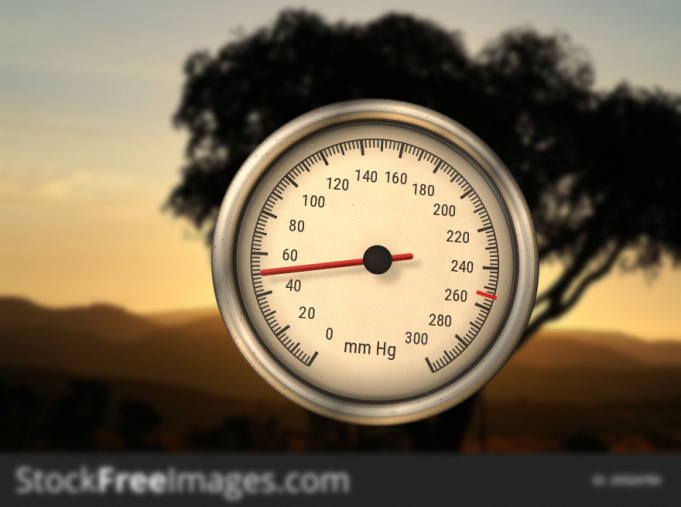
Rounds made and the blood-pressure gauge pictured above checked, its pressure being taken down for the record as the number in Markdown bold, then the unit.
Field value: **50** mmHg
